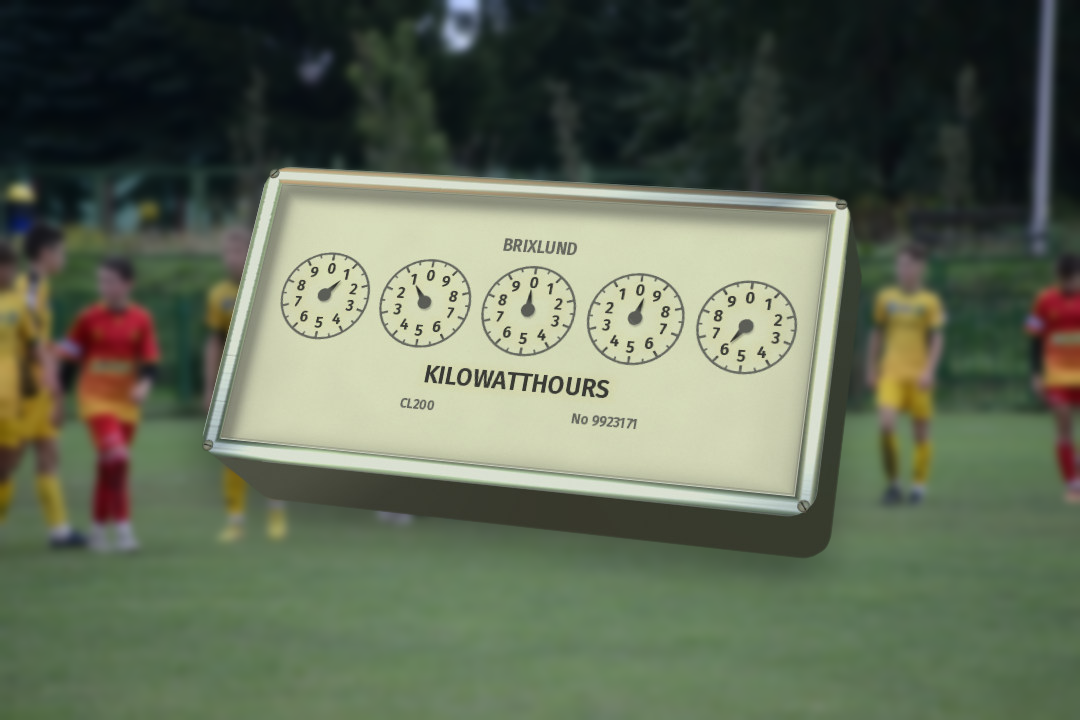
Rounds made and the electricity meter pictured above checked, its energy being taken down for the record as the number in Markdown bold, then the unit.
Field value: **10996** kWh
